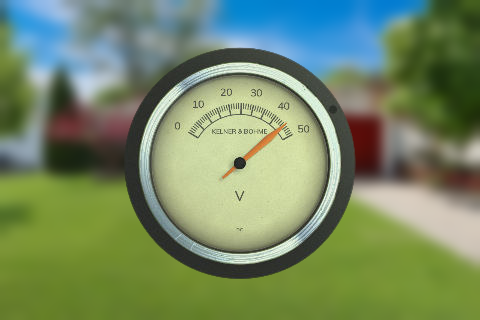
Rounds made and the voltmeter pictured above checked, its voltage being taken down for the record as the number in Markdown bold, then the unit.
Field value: **45** V
